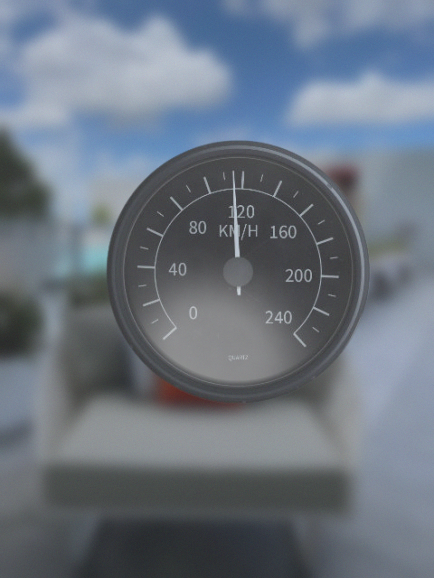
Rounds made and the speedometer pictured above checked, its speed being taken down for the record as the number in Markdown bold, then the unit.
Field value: **115** km/h
